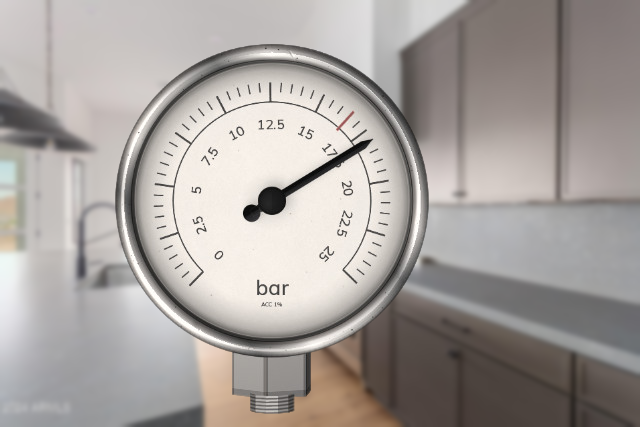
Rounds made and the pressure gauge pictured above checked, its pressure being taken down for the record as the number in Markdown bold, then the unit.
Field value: **18** bar
